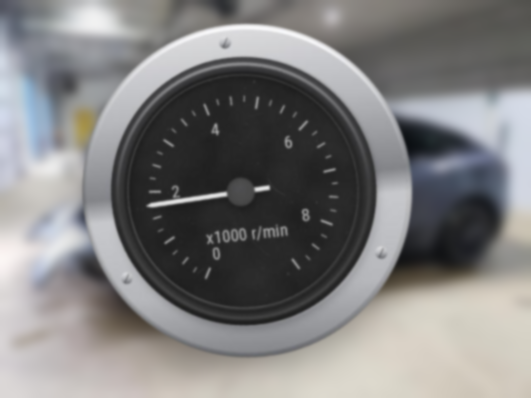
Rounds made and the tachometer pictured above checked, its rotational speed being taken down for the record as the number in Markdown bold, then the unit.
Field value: **1750** rpm
